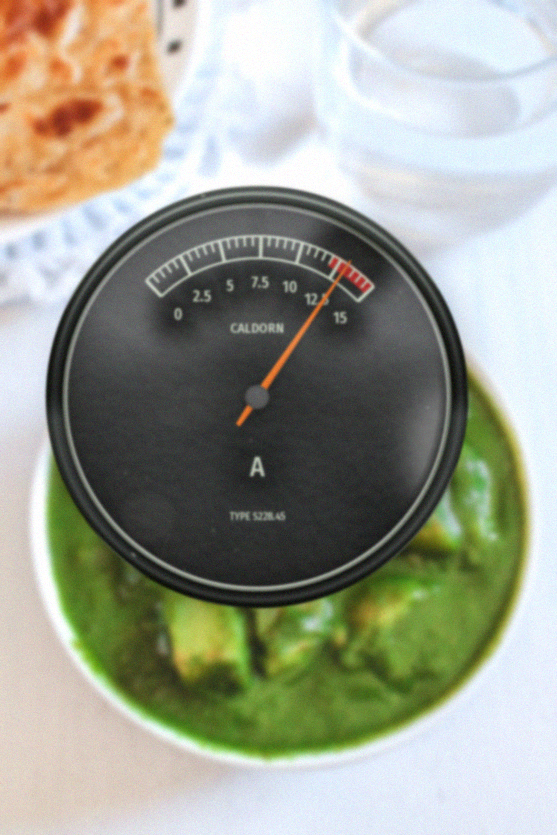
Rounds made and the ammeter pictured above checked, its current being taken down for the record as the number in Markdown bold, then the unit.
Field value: **13** A
